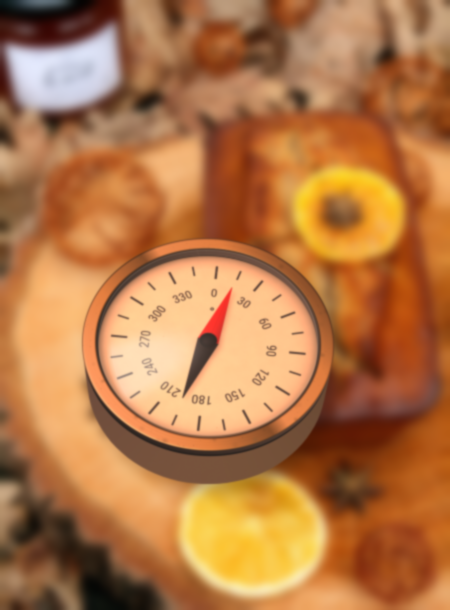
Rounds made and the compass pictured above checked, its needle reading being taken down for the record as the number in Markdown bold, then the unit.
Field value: **15** °
